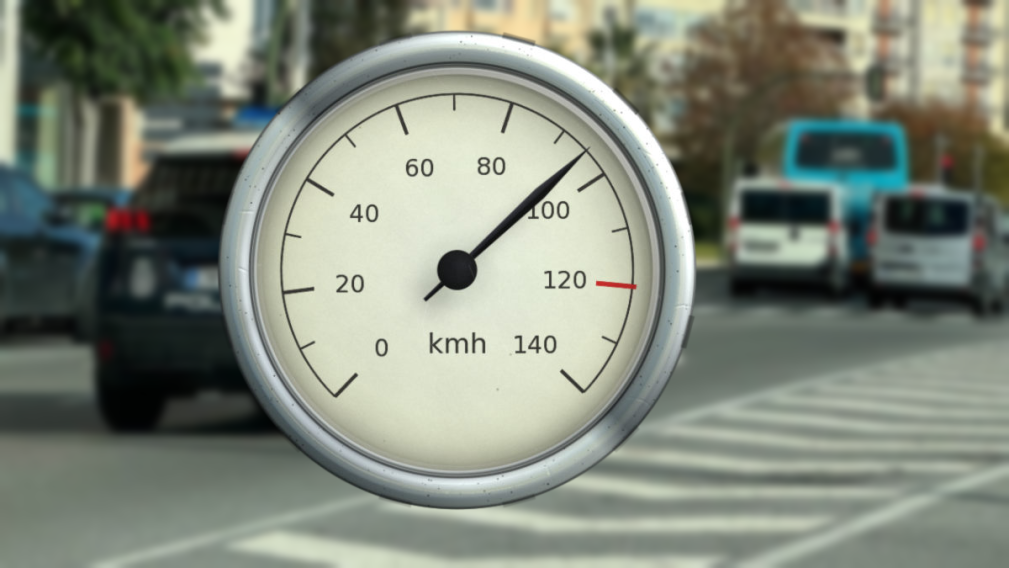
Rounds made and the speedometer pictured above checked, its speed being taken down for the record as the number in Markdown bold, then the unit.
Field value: **95** km/h
